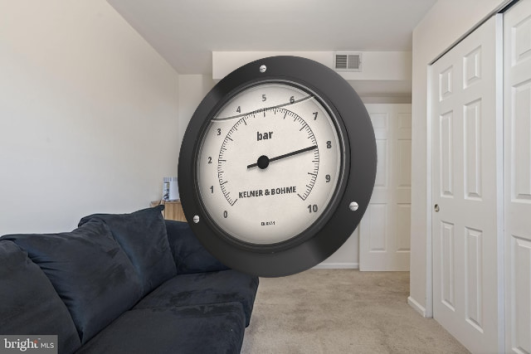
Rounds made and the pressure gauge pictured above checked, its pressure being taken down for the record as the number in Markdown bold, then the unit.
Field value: **8** bar
